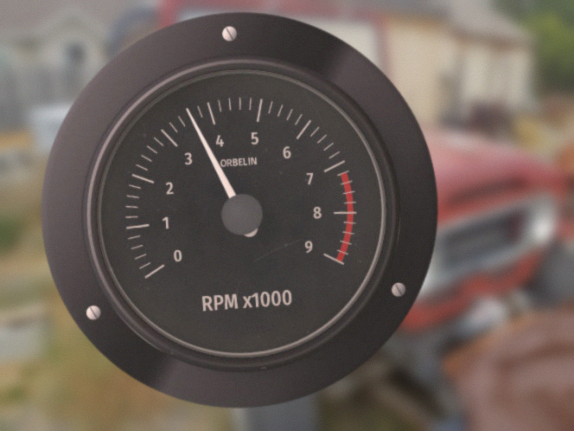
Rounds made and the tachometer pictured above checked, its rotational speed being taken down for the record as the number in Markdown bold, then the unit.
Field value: **3600** rpm
